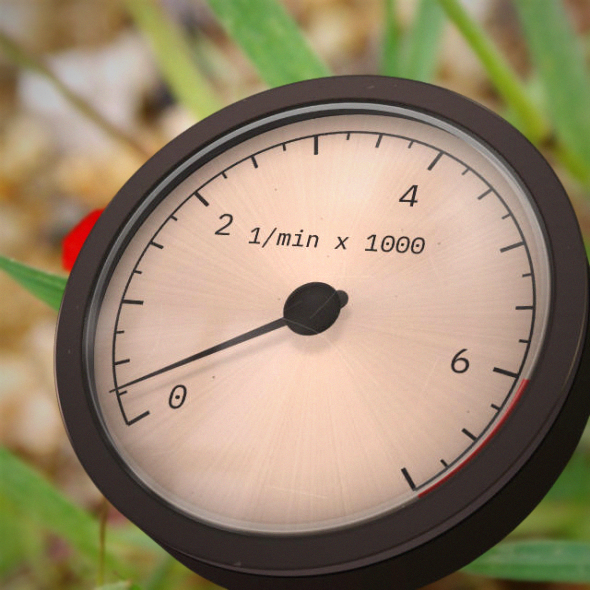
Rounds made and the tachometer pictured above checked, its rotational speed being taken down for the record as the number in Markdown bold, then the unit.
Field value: **250** rpm
